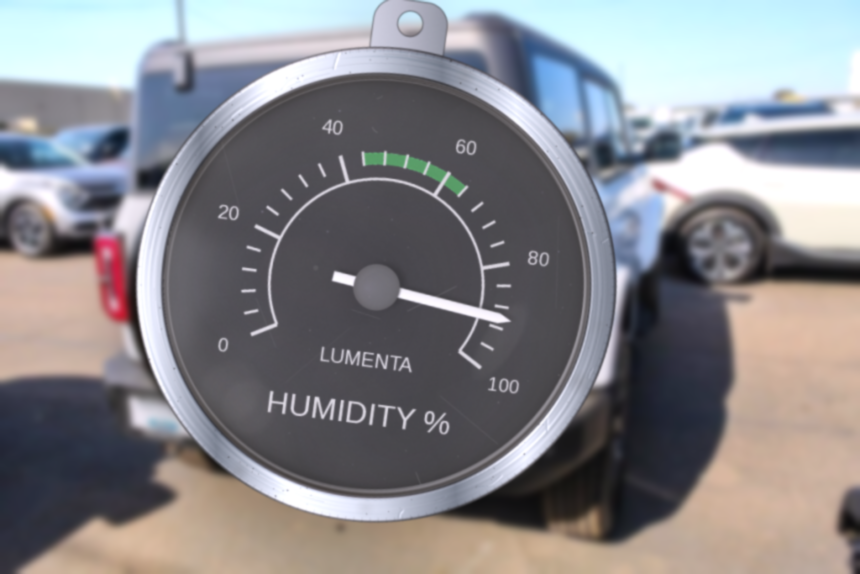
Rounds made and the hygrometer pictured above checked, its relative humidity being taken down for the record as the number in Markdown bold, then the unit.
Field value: **90** %
